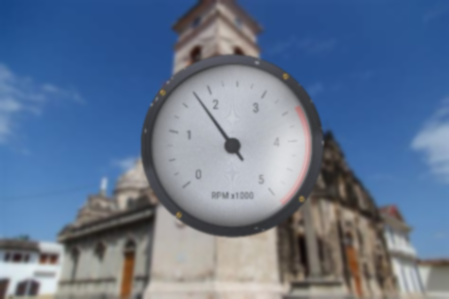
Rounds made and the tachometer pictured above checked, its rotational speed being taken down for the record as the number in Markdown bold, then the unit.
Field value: **1750** rpm
